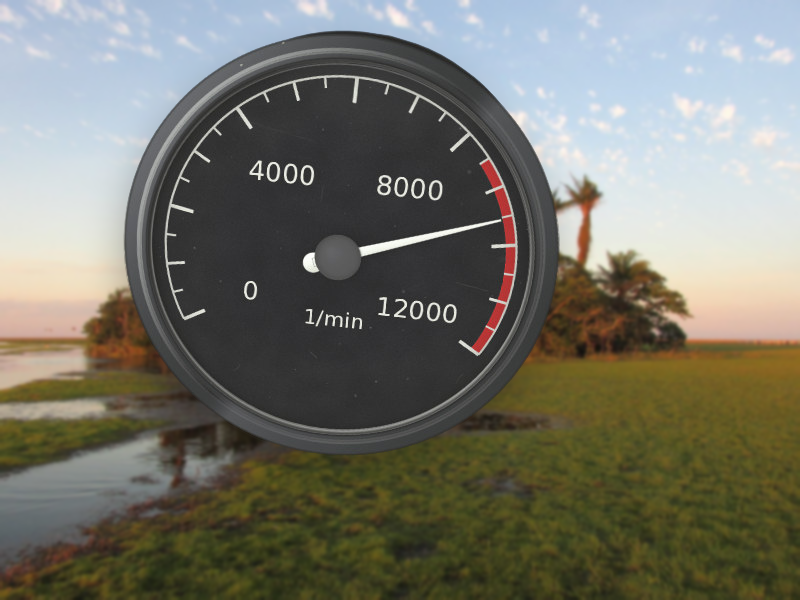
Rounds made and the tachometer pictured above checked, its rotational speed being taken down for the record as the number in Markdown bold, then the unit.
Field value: **9500** rpm
